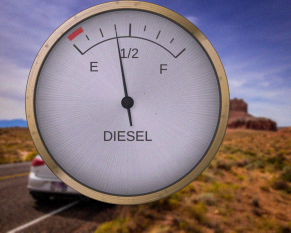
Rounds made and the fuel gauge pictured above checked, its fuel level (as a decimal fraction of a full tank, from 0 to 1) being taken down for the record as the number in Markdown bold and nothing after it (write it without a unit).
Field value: **0.375**
